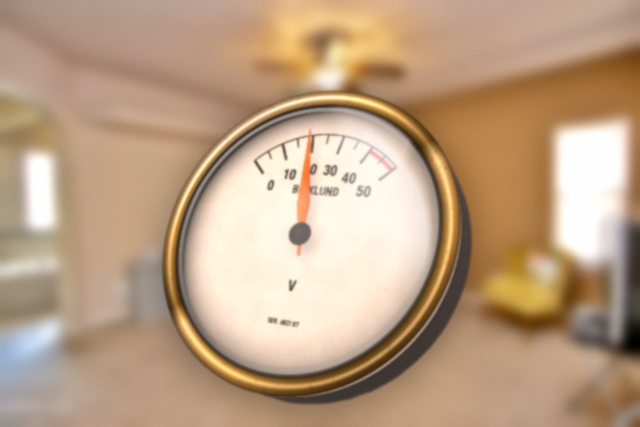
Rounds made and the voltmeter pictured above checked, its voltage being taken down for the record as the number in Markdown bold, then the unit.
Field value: **20** V
